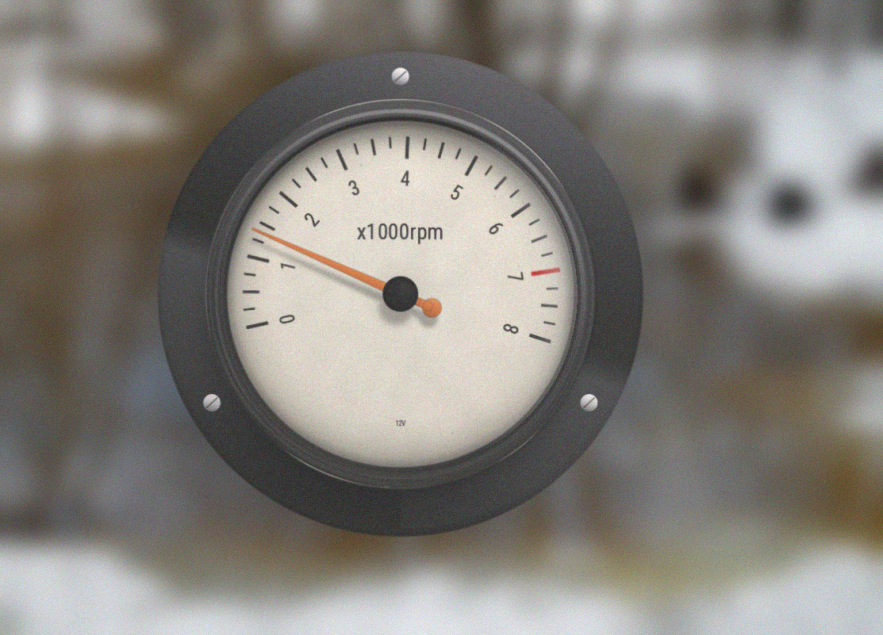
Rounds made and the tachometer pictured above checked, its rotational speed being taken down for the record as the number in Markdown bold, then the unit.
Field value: **1375** rpm
